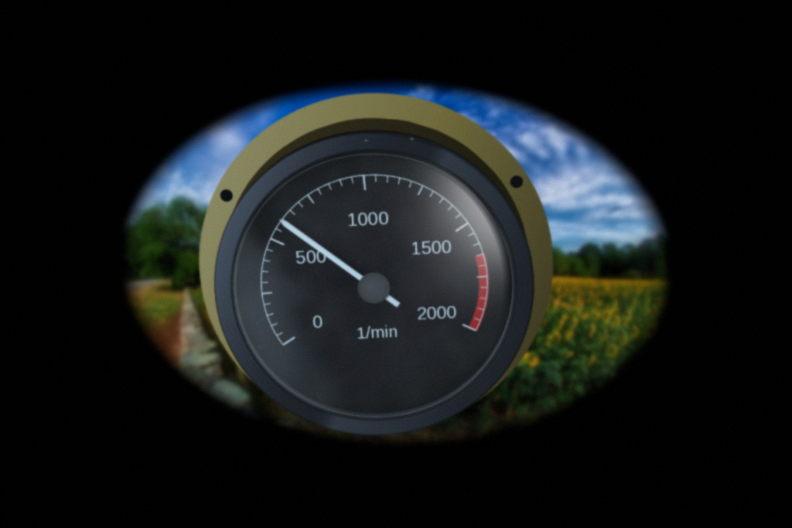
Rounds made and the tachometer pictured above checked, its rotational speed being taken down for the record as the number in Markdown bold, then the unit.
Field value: **600** rpm
